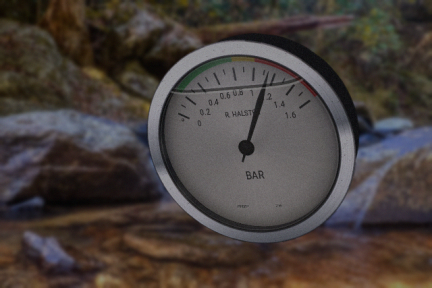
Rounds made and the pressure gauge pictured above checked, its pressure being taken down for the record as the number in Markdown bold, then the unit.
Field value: **1.15** bar
